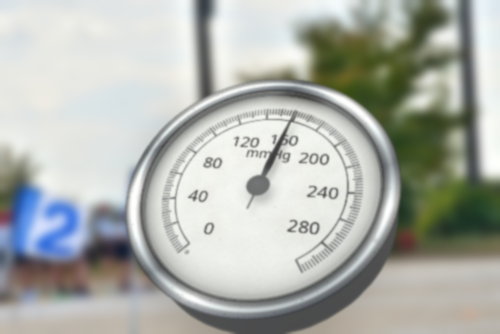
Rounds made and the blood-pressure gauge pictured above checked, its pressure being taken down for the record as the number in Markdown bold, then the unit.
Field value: **160** mmHg
